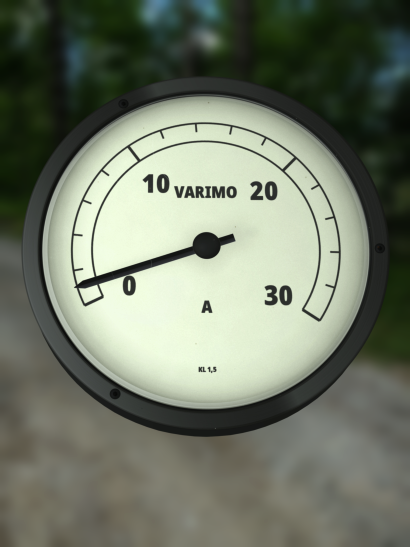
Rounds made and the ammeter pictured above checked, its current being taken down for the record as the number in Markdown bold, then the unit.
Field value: **1** A
